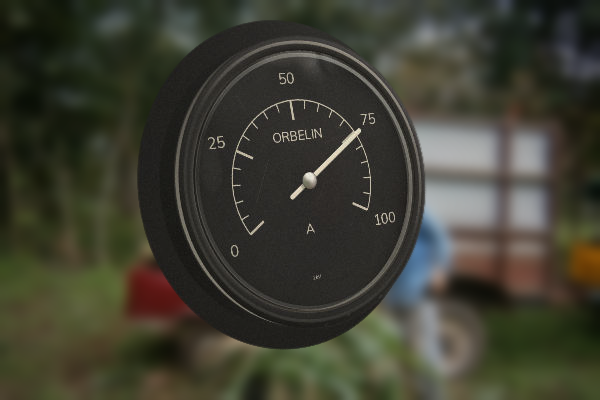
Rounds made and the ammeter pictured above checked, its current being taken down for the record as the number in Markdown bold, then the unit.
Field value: **75** A
